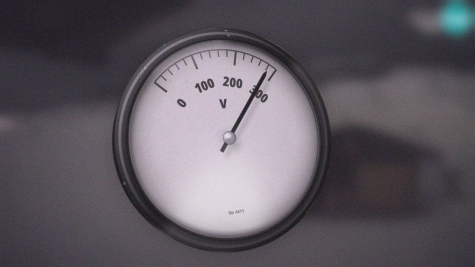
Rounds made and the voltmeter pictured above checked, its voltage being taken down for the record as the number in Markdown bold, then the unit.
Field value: **280** V
